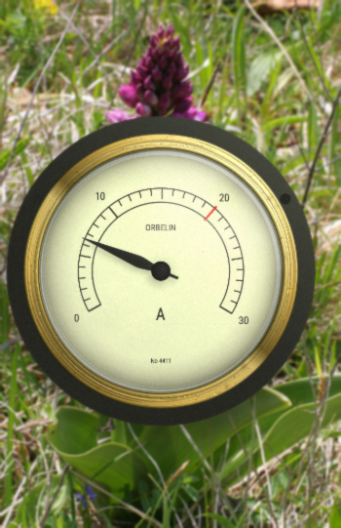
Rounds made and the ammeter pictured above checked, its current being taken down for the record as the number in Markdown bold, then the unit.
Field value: **6.5** A
